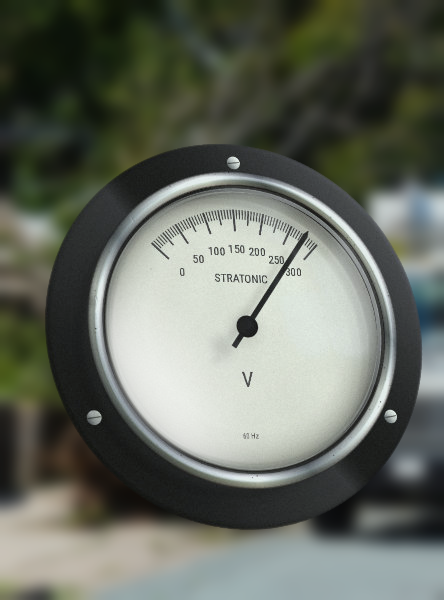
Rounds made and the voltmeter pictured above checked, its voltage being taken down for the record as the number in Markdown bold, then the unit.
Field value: **275** V
